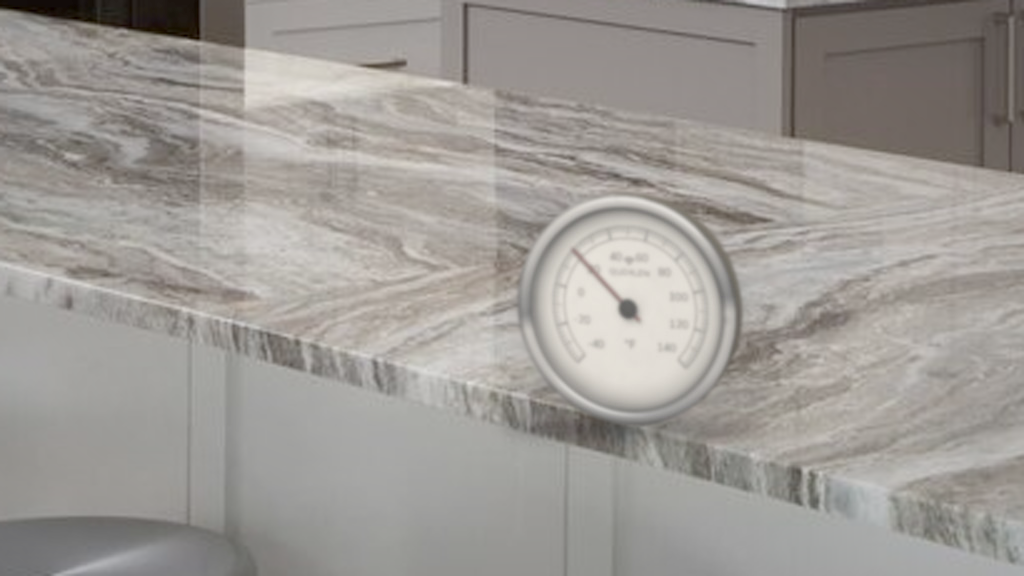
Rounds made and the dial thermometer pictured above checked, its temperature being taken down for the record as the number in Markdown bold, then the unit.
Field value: **20** °F
